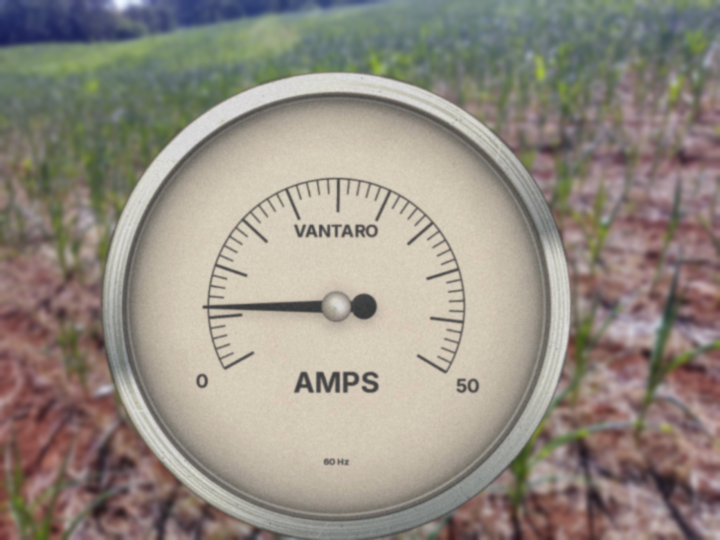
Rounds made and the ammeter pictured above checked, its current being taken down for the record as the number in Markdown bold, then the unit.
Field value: **6** A
